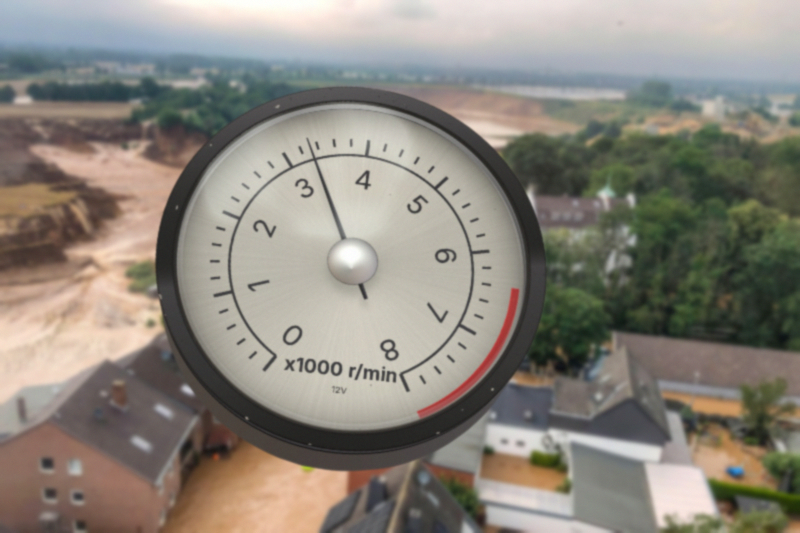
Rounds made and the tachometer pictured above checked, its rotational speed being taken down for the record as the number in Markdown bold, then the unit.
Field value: **3300** rpm
